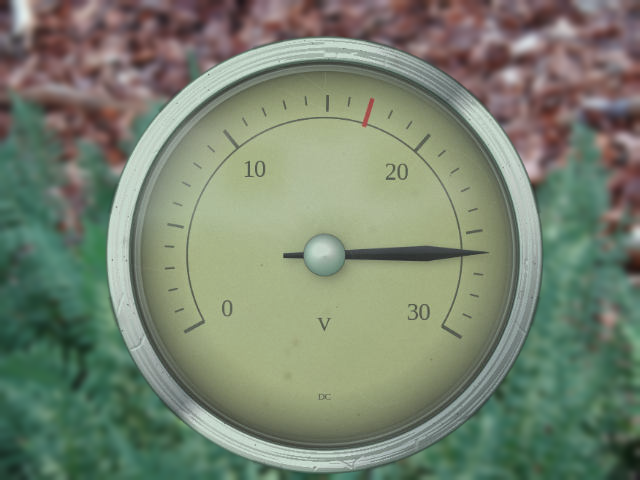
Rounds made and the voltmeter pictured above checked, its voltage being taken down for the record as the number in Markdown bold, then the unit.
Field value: **26** V
